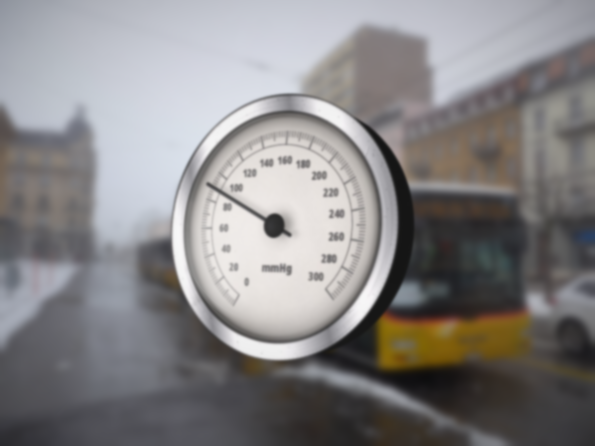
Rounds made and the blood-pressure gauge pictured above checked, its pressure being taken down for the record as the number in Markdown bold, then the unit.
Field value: **90** mmHg
